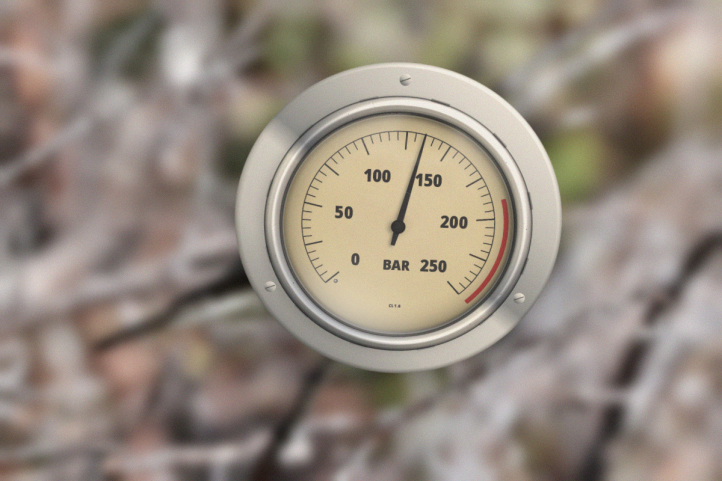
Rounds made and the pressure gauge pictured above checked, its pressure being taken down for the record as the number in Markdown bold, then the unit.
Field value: **135** bar
